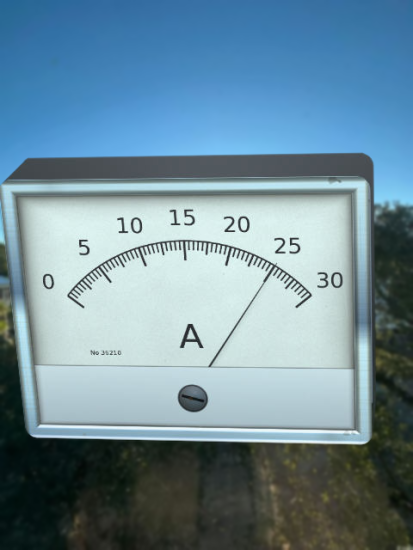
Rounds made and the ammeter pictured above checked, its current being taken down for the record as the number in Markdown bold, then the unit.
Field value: **25** A
